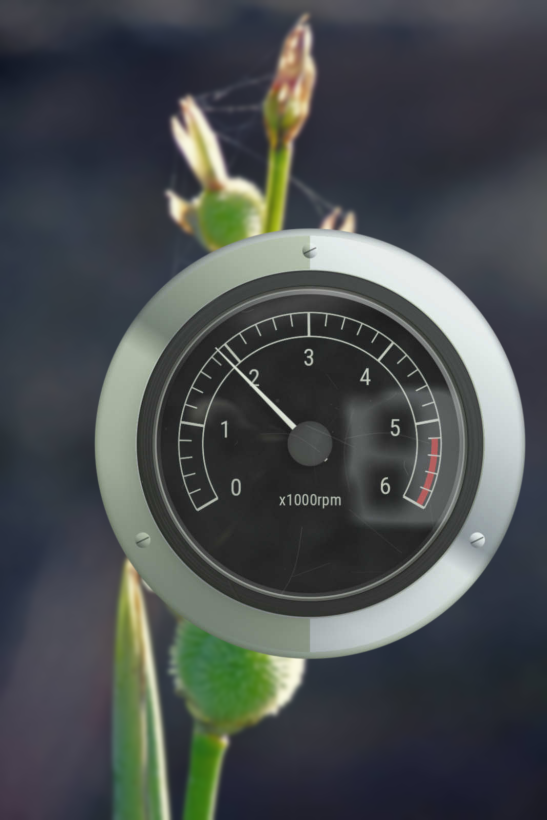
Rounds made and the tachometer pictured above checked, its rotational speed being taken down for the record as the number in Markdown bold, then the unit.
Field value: **1900** rpm
